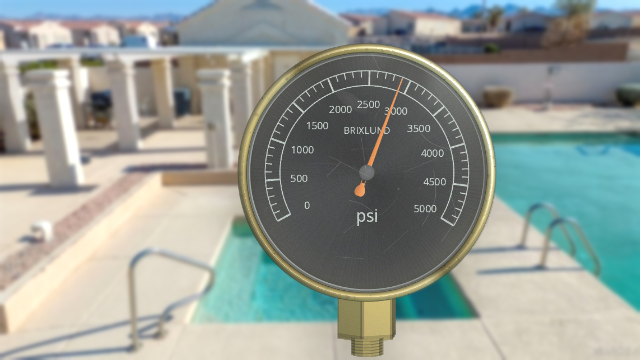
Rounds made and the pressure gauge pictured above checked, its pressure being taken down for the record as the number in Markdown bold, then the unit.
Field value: **2900** psi
